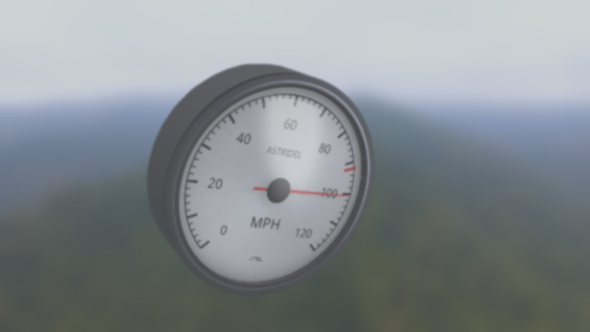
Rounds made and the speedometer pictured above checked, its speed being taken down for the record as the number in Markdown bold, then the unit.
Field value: **100** mph
